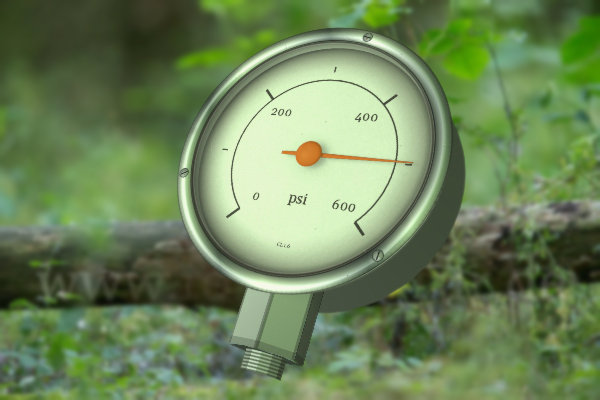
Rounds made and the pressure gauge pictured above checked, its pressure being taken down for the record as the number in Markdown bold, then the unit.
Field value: **500** psi
